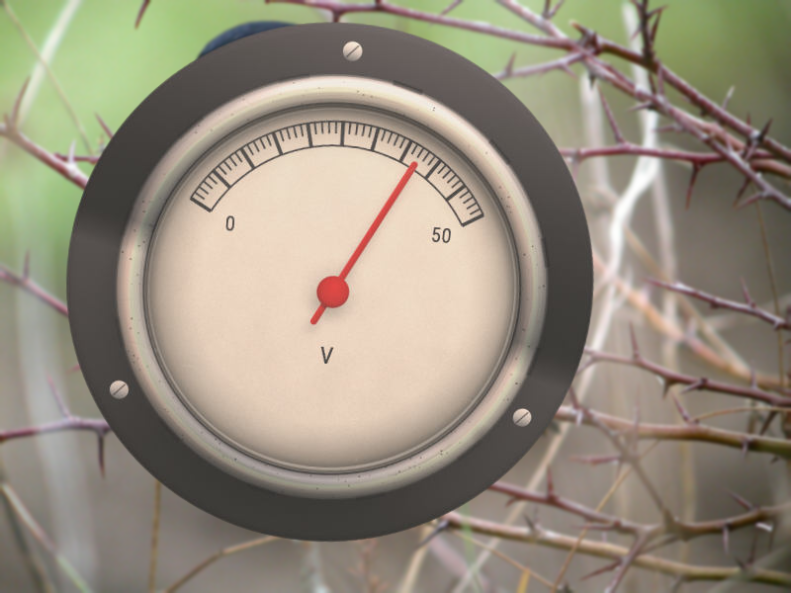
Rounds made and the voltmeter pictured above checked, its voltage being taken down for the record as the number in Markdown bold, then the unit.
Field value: **37** V
